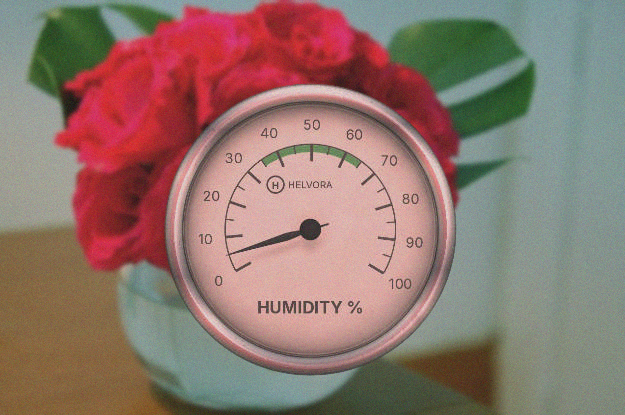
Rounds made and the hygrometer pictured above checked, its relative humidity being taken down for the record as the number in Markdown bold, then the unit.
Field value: **5** %
